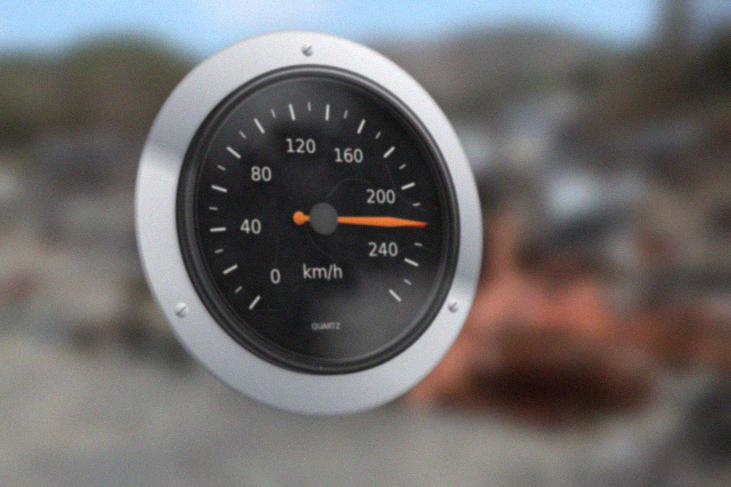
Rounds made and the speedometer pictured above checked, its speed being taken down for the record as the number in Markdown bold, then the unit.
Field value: **220** km/h
